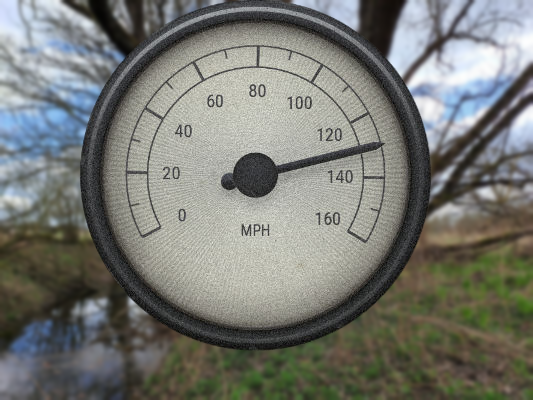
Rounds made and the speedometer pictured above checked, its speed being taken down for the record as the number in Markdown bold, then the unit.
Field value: **130** mph
